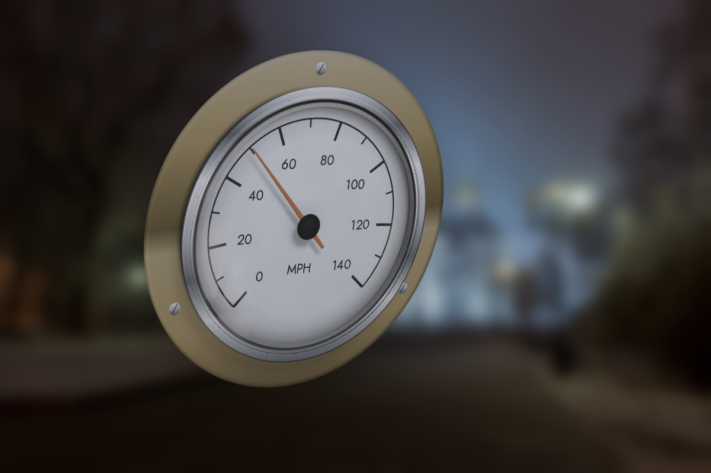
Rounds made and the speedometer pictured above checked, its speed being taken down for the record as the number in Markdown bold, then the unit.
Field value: **50** mph
